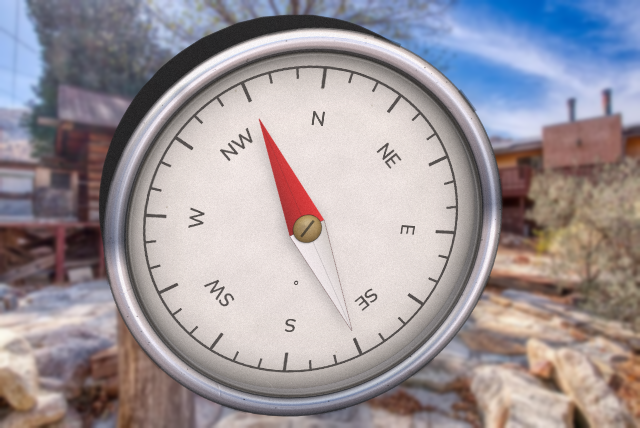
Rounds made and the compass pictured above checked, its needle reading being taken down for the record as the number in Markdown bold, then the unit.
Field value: **330** °
